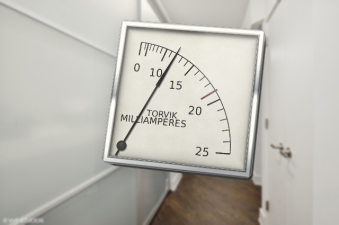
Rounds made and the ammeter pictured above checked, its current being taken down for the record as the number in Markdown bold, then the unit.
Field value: **12** mA
